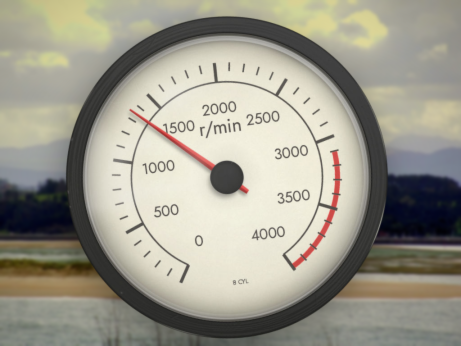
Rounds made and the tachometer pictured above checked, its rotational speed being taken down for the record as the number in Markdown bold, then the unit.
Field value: **1350** rpm
